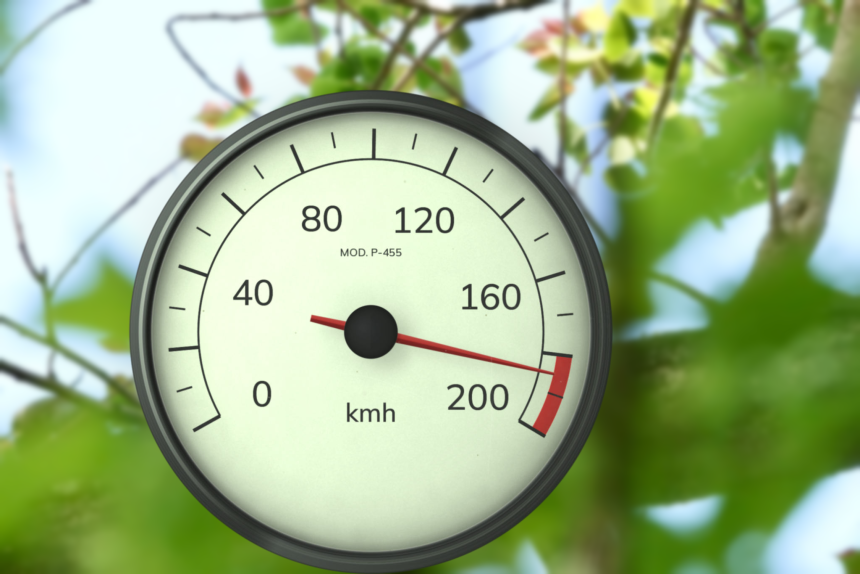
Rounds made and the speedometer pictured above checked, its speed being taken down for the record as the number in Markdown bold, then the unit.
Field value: **185** km/h
